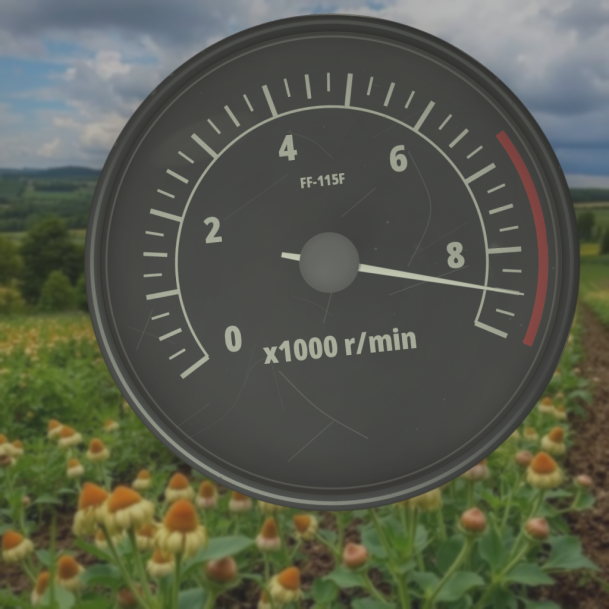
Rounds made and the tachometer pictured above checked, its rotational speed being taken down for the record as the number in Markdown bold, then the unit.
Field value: **8500** rpm
